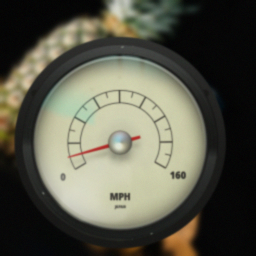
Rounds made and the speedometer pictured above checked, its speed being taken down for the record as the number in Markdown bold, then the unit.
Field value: **10** mph
